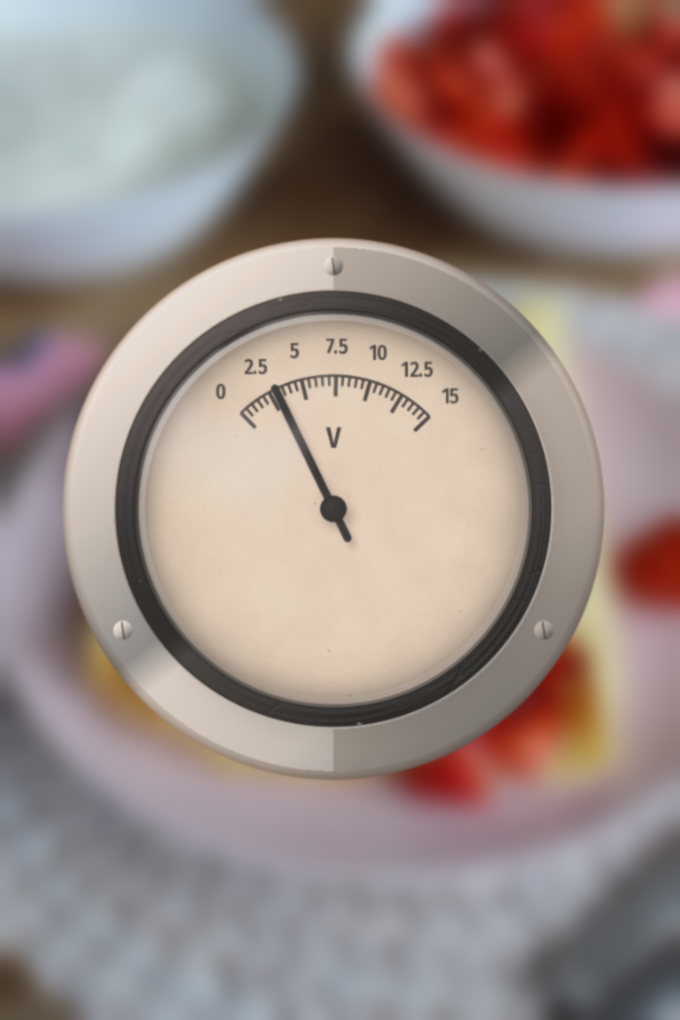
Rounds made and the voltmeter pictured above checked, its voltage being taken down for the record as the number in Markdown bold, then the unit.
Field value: **3** V
